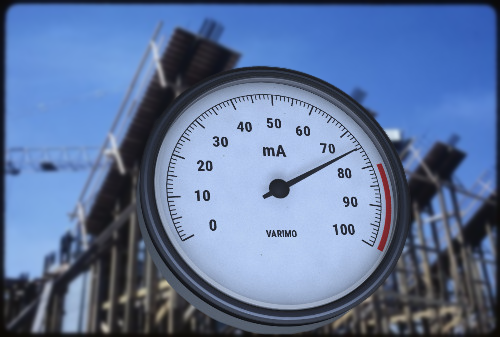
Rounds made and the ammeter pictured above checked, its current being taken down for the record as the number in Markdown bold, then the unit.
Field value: **75** mA
